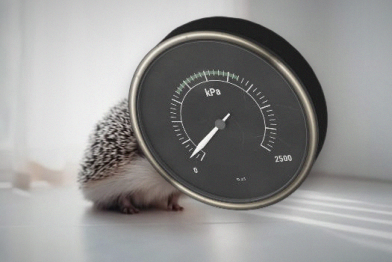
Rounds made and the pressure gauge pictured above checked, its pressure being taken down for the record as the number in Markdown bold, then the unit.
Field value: **100** kPa
